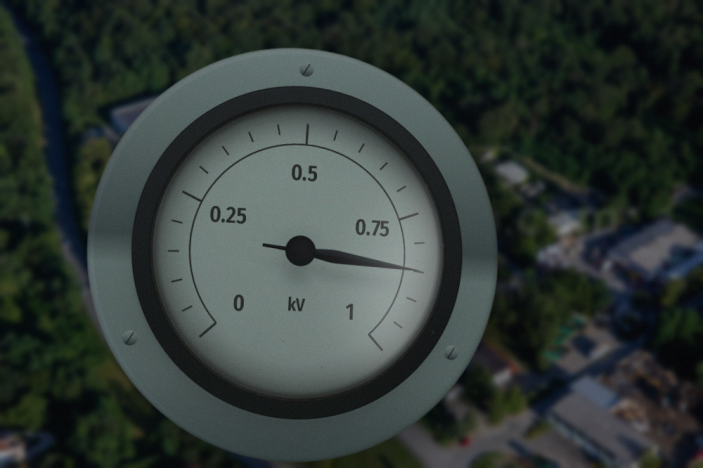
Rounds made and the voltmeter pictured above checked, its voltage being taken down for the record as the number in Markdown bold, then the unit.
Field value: **0.85** kV
